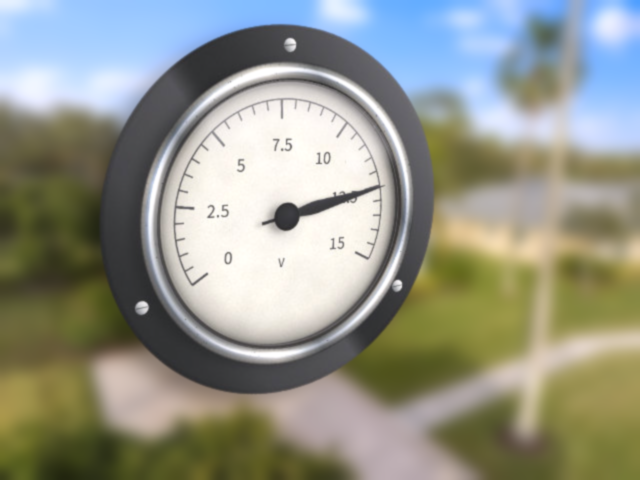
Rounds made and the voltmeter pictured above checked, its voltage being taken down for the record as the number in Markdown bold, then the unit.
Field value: **12.5** V
